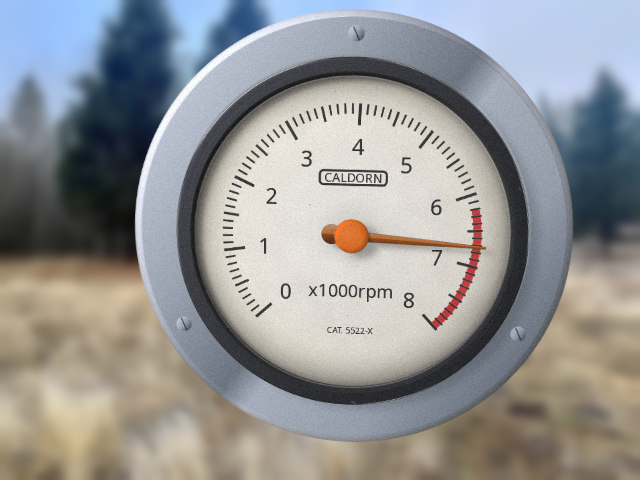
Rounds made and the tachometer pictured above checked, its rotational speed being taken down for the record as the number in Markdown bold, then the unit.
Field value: **6700** rpm
